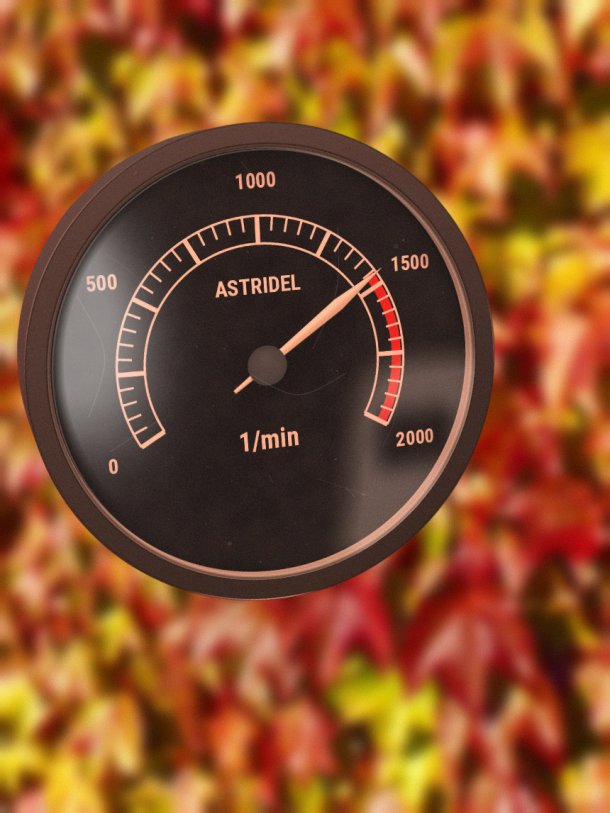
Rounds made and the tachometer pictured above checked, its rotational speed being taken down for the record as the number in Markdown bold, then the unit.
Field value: **1450** rpm
